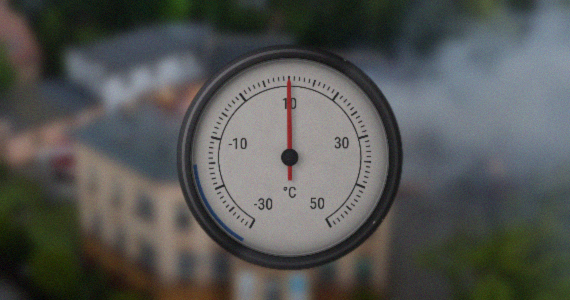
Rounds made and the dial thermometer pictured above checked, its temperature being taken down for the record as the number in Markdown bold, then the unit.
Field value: **10** °C
